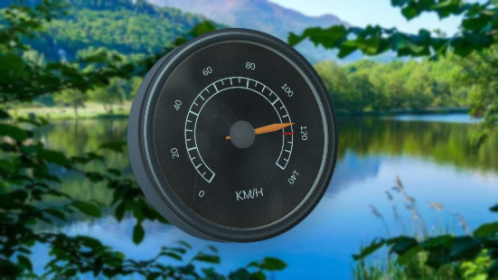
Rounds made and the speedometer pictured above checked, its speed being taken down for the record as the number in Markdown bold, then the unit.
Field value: **115** km/h
